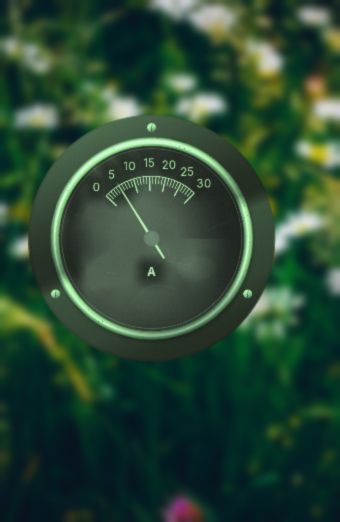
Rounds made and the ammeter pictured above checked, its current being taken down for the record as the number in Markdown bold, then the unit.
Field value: **5** A
